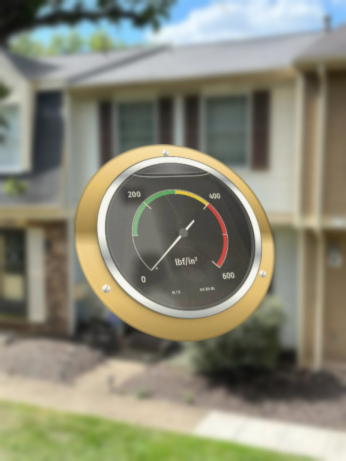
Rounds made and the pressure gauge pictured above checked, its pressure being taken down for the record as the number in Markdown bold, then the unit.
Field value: **0** psi
